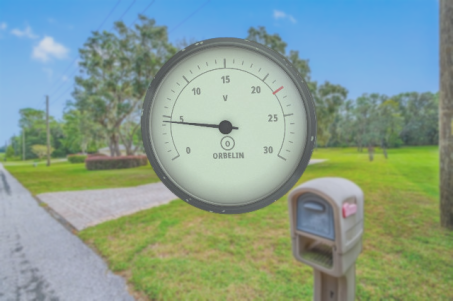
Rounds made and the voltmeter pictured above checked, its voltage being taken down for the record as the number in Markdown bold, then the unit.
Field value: **4.5** V
